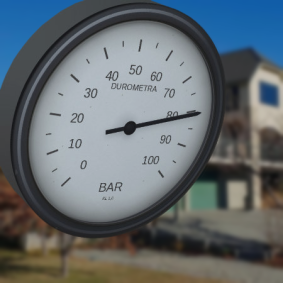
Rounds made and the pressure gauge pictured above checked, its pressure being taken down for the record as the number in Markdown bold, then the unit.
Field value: **80** bar
